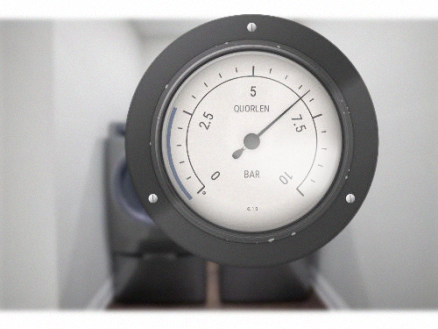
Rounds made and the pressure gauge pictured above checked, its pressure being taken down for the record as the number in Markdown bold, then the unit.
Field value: **6.75** bar
